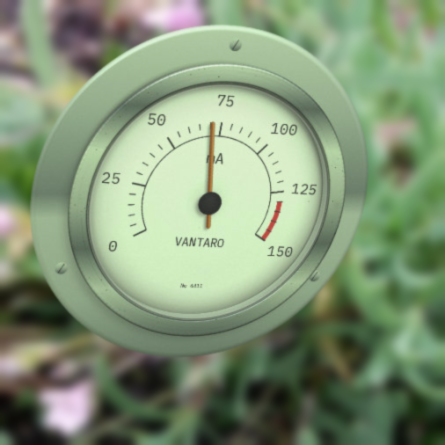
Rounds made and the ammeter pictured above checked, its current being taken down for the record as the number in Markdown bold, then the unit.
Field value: **70** mA
